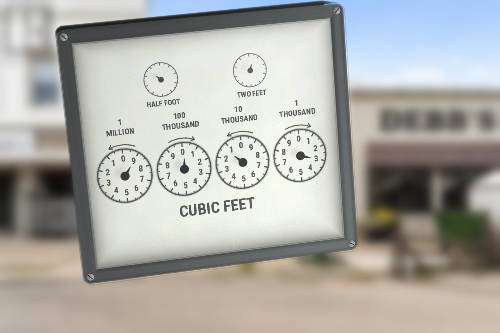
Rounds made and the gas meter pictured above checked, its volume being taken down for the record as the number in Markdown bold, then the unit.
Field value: **901300** ft³
